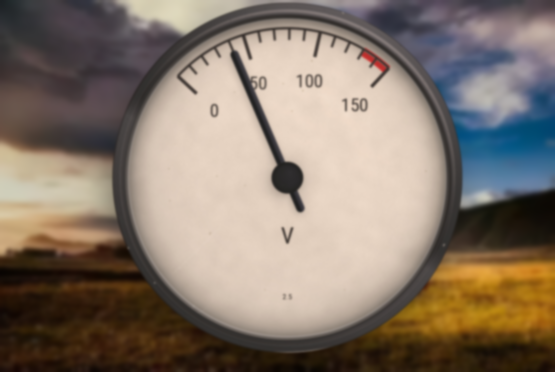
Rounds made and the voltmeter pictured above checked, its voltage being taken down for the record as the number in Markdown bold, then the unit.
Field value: **40** V
